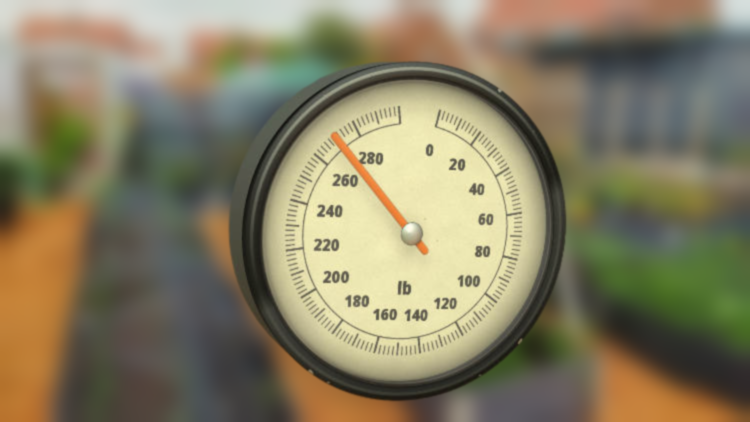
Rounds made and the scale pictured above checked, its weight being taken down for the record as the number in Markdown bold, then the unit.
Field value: **270** lb
